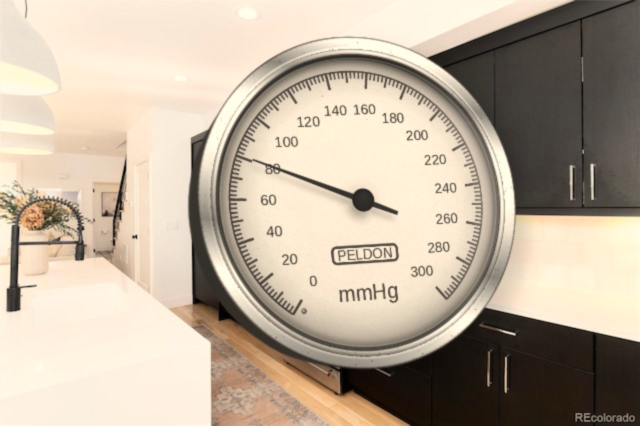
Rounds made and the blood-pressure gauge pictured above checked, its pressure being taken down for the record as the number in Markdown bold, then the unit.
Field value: **80** mmHg
